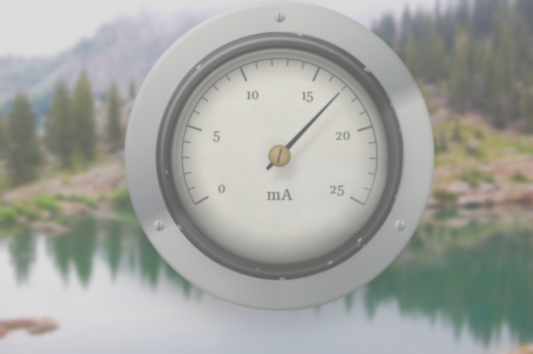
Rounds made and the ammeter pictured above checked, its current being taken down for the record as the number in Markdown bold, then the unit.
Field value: **17** mA
